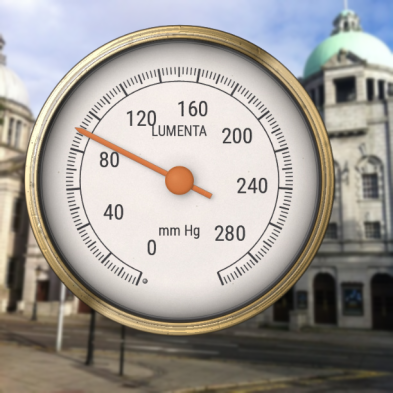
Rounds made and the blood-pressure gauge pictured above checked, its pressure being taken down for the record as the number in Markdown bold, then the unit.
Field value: **90** mmHg
